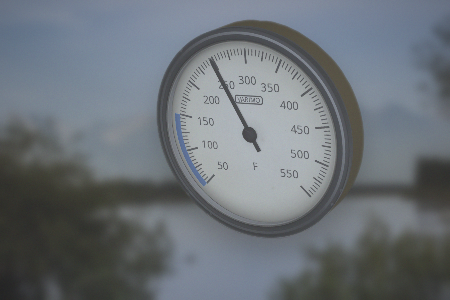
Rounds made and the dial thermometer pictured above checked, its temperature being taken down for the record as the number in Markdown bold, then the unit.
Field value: **250** °F
